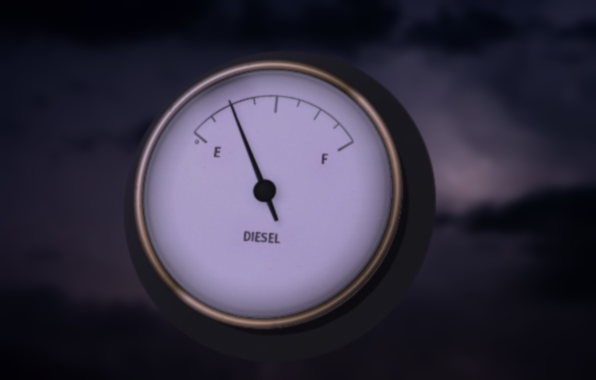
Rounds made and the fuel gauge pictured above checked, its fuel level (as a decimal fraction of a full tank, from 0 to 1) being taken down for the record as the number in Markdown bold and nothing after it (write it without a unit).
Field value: **0.25**
